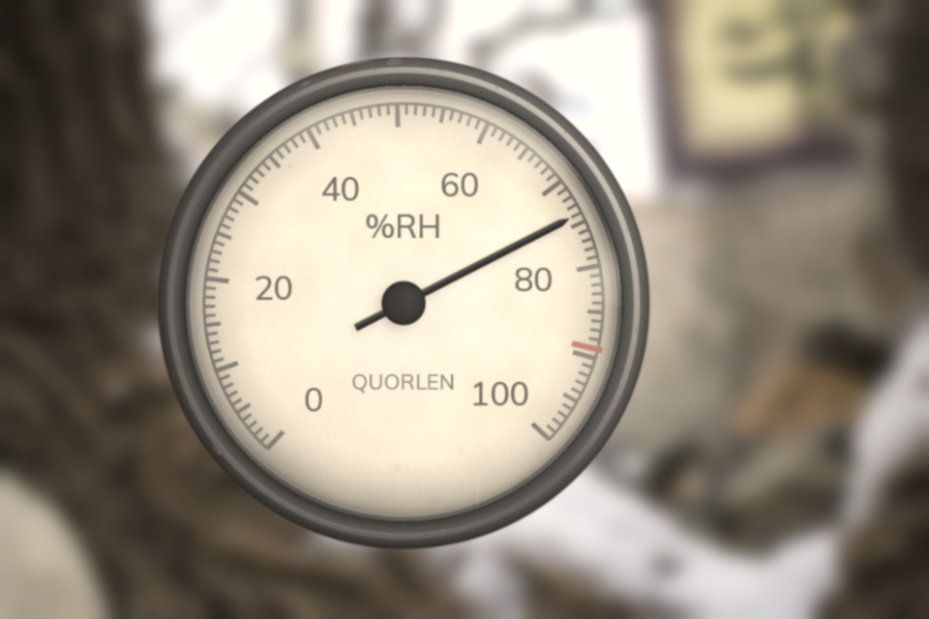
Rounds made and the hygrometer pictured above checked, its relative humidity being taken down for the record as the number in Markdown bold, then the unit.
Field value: **74** %
